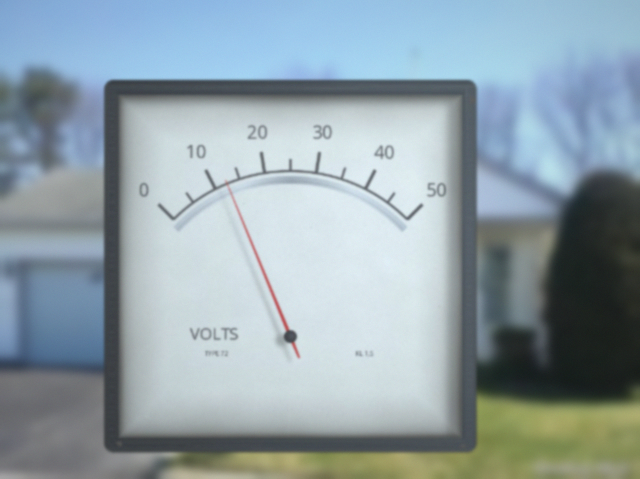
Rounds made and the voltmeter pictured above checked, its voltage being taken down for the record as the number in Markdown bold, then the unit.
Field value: **12.5** V
